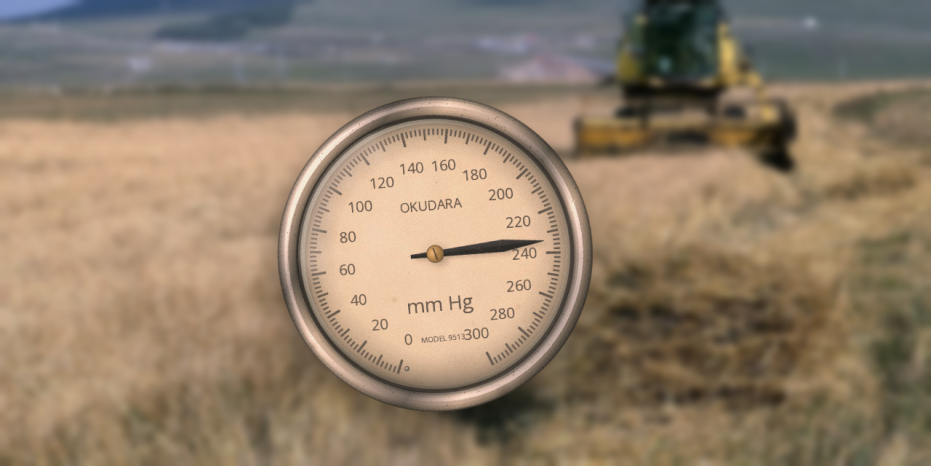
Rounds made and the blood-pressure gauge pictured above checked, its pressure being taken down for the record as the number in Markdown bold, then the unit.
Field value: **234** mmHg
